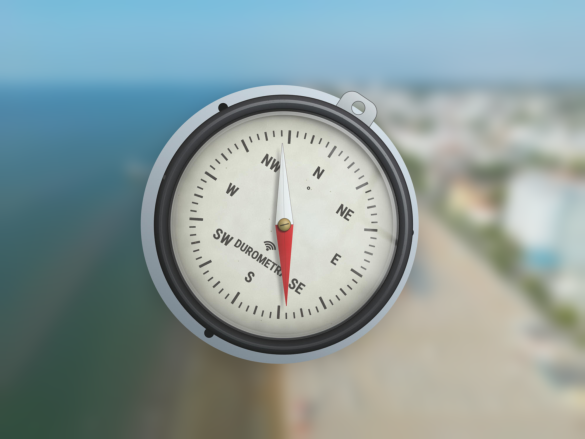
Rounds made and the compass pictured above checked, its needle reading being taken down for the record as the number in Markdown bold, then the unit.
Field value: **145** °
